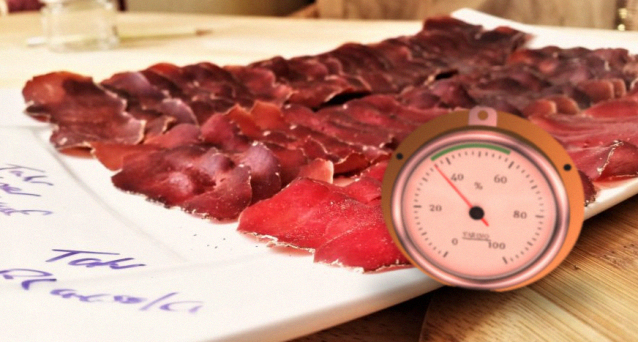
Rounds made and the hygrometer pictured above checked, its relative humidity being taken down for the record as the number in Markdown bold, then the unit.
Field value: **36** %
